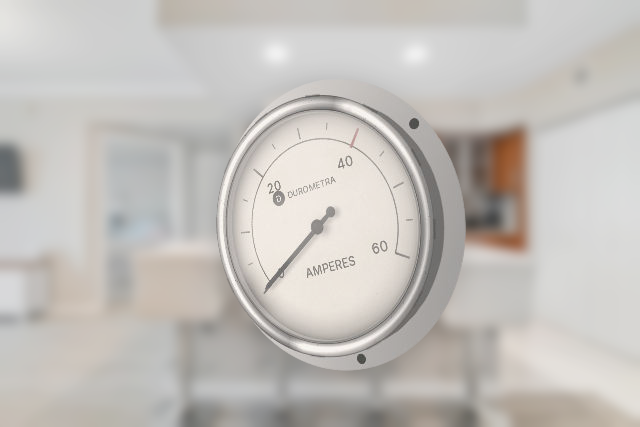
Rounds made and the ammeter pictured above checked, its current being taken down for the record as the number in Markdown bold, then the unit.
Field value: **0** A
